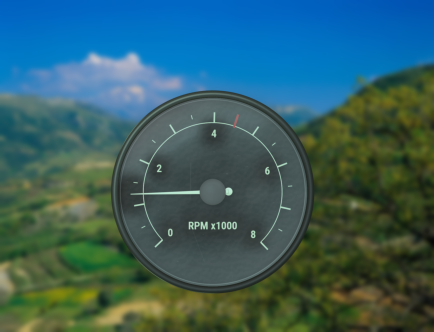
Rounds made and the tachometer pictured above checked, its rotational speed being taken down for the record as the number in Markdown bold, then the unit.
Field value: **1250** rpm
